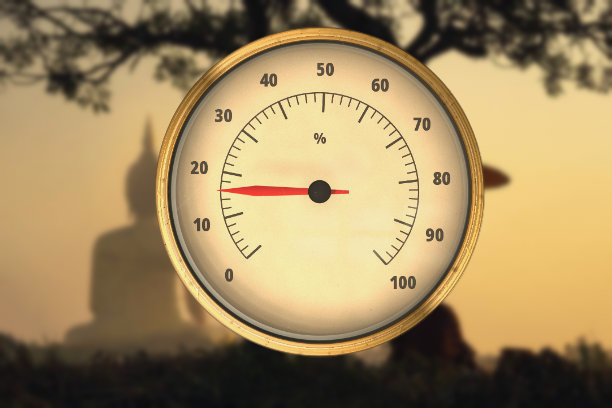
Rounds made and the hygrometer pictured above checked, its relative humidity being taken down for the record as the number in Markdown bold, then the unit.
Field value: **16** %
